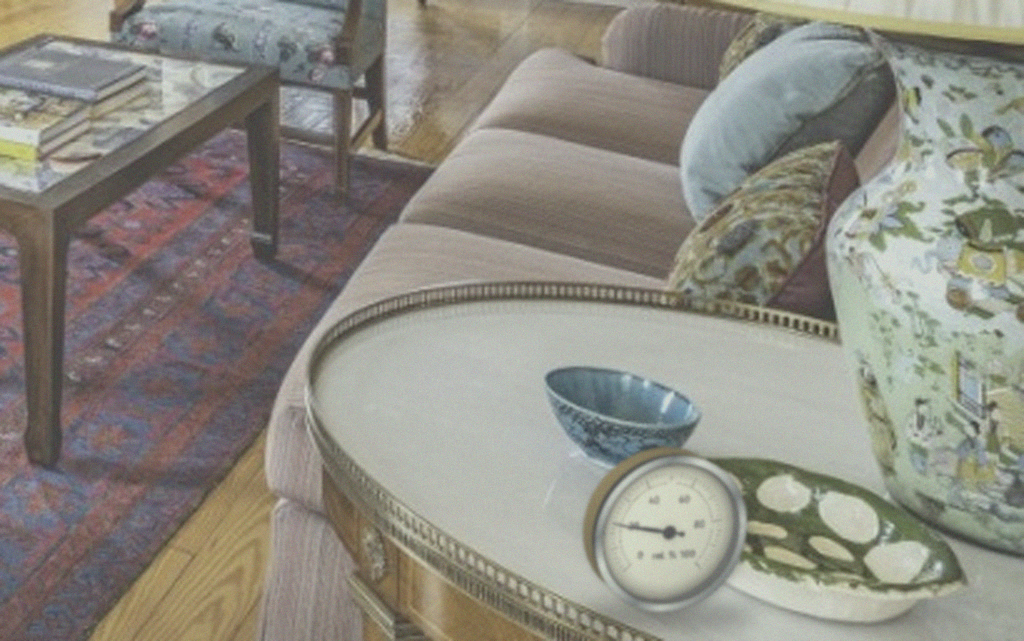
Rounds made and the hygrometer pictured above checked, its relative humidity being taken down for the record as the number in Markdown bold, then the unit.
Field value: **20** %
